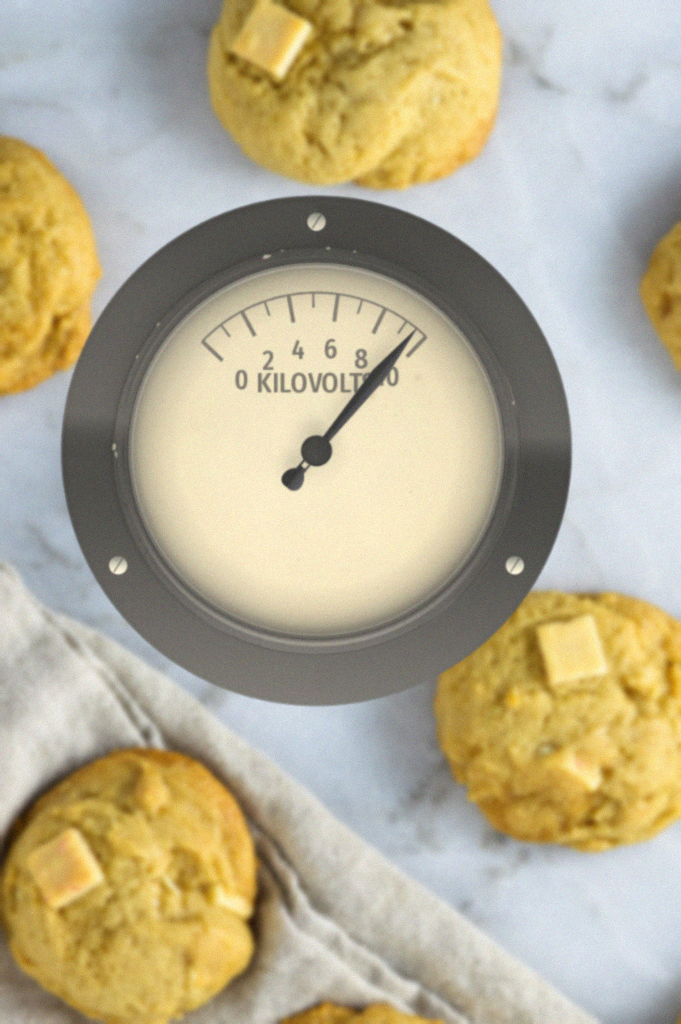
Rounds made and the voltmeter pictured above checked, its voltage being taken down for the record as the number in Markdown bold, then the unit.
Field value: **9.5** kV
